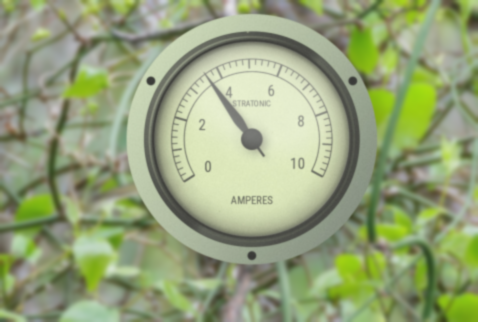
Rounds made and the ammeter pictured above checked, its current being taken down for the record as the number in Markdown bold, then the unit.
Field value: **3.6** A
